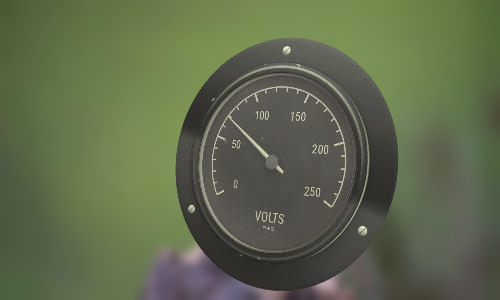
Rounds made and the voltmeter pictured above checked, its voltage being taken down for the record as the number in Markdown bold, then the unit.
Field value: **70** V
